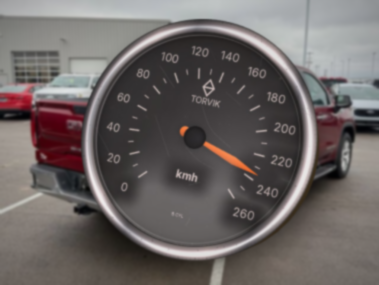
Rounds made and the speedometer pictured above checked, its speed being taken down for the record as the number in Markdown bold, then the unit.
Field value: **235** km/h
